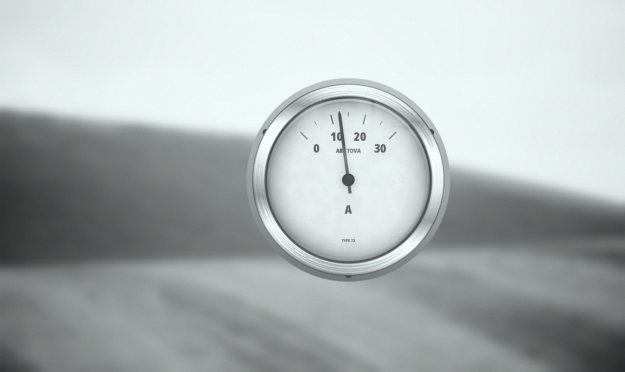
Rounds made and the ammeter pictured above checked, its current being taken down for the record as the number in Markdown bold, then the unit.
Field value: **12.5** A
